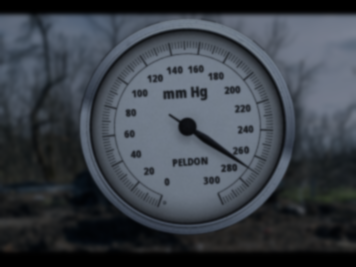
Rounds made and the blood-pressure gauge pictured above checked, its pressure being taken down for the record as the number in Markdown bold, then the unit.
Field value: **270** mmHg
